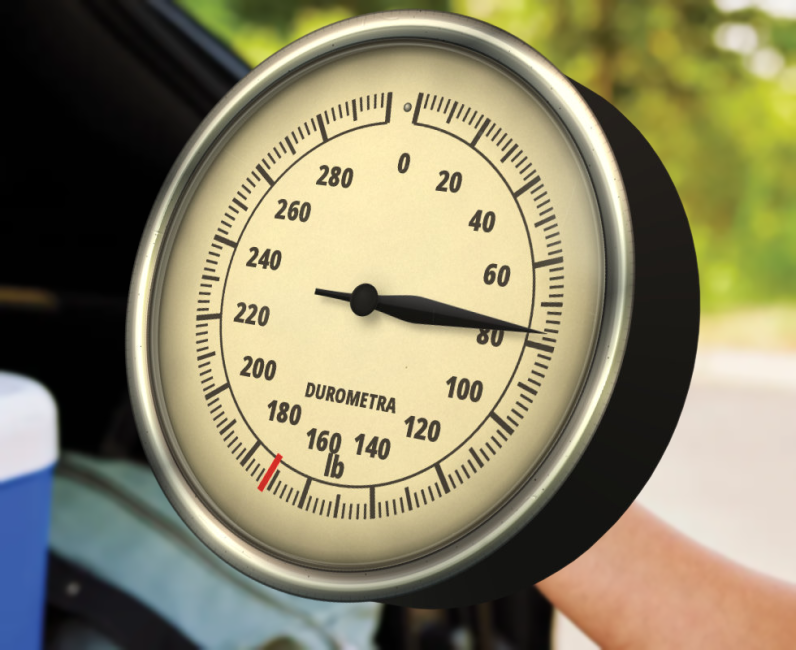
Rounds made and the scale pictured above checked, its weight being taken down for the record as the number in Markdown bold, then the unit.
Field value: **77** lb
